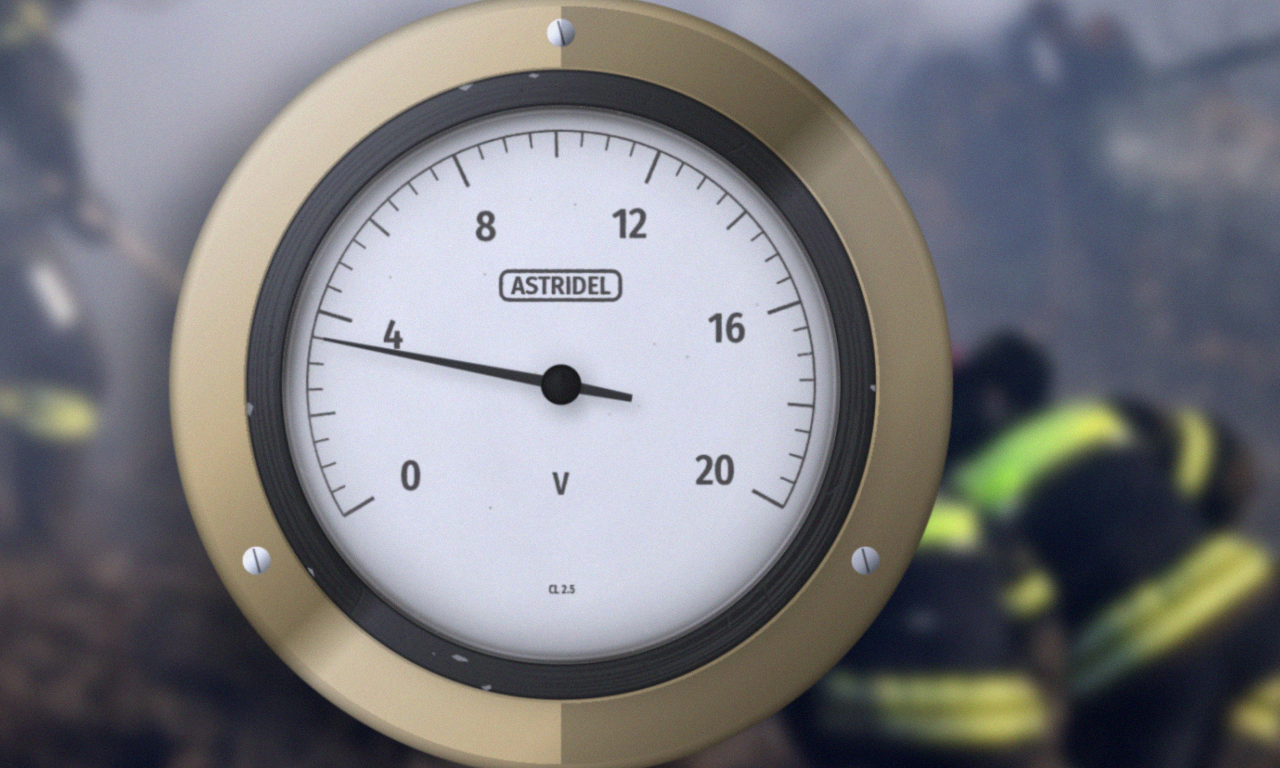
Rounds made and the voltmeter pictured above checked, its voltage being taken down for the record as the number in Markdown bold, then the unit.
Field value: **3.5** V
